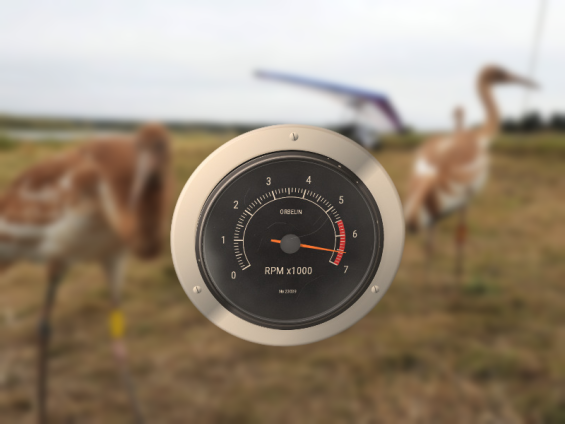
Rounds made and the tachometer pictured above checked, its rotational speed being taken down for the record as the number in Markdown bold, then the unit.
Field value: **6500** rpm
